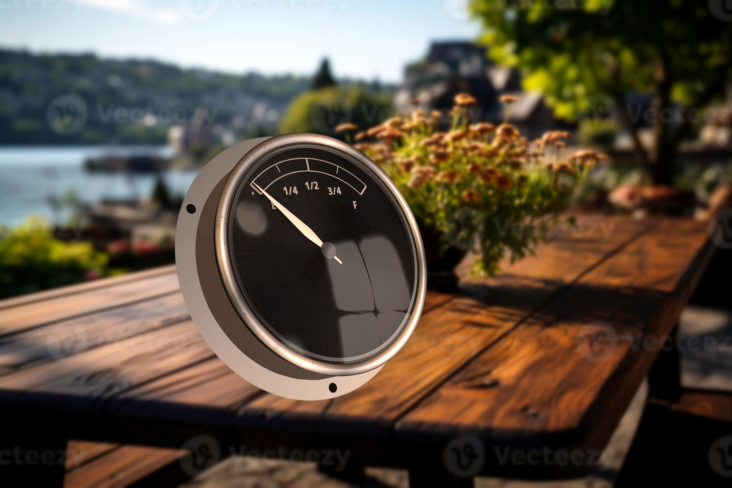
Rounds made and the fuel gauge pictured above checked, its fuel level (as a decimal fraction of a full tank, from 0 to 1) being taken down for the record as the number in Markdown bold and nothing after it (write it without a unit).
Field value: **0**
